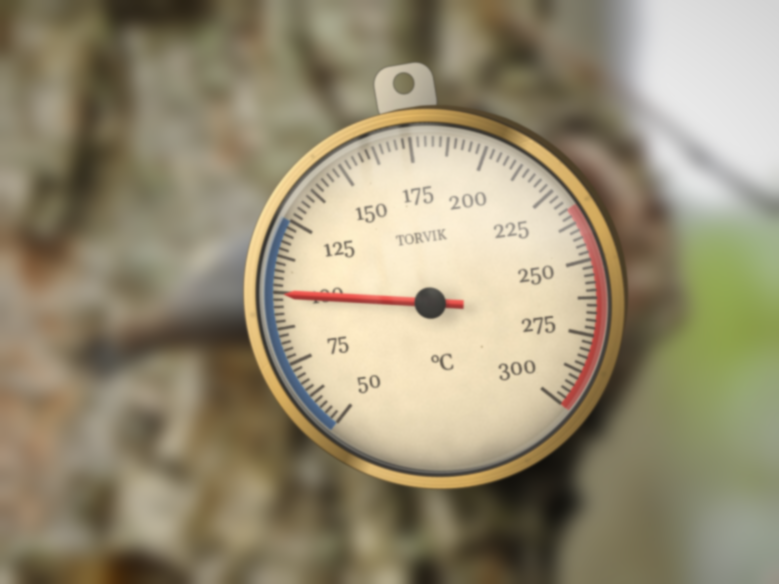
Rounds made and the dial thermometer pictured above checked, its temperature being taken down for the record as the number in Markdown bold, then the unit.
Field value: **100** °C
